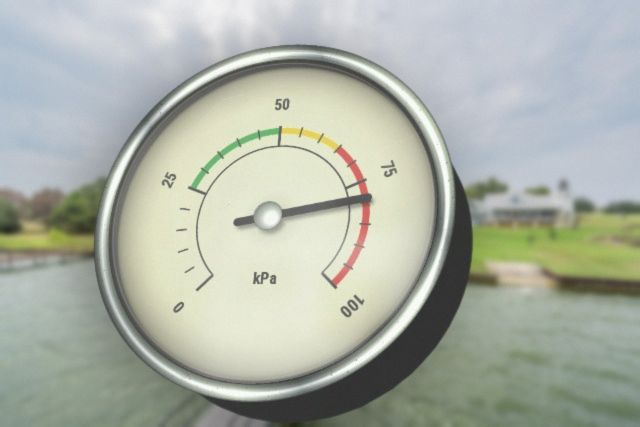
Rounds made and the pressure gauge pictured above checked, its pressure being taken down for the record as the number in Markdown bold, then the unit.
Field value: **80** kPa
